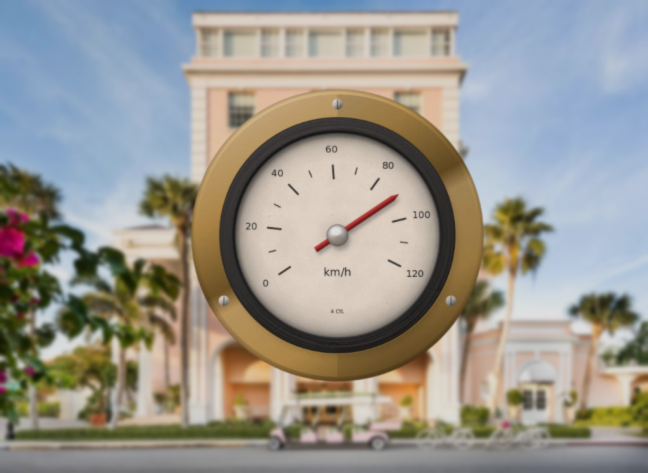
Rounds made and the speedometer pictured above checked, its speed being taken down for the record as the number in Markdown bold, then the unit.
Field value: **90** km/h
